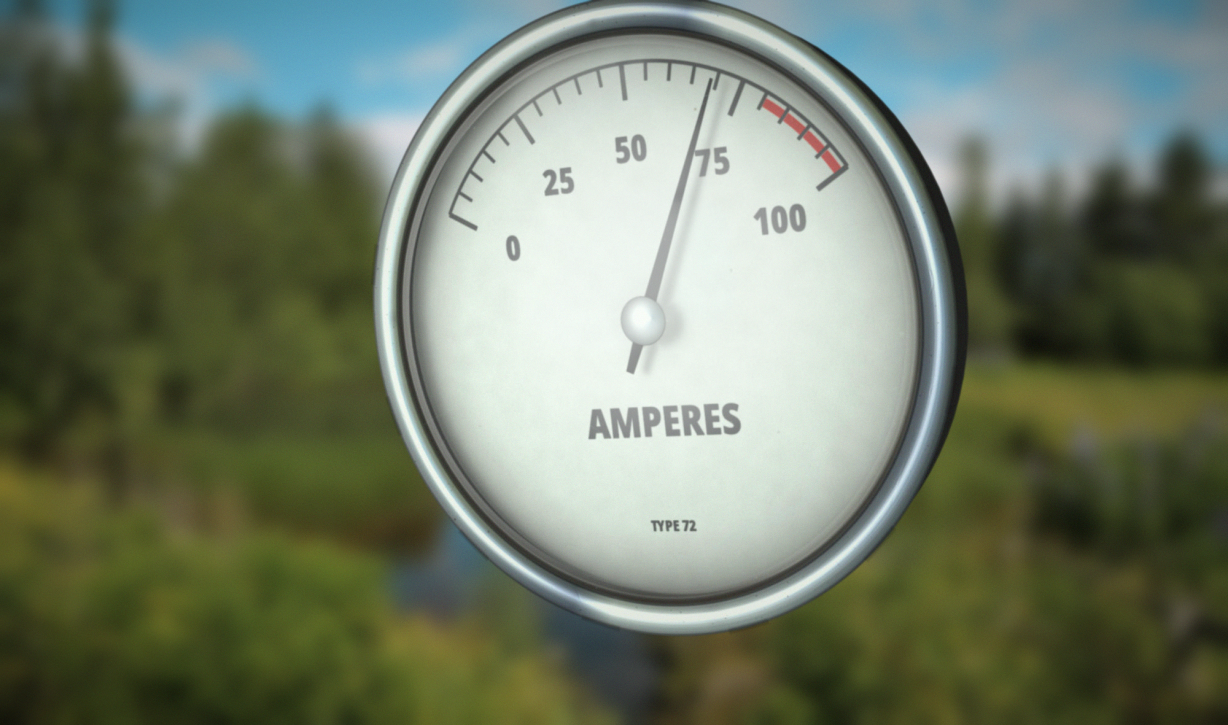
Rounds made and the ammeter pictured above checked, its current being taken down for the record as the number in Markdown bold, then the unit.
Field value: **70** A
